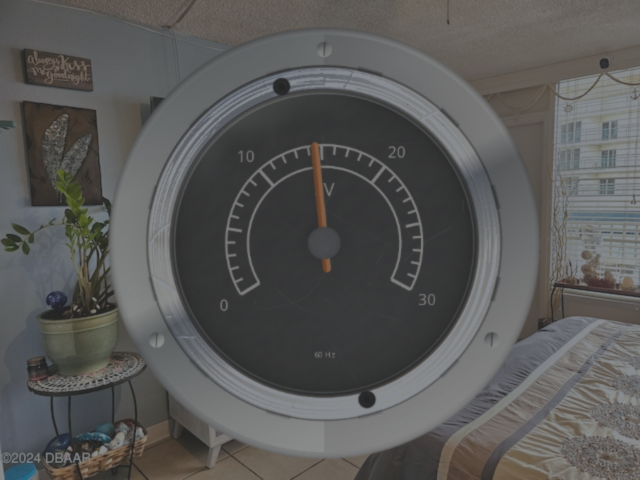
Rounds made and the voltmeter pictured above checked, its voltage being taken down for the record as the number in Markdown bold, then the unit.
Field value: **14.5** kV
